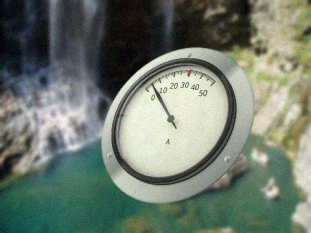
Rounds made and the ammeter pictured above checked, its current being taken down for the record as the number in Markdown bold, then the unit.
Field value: **5** A
